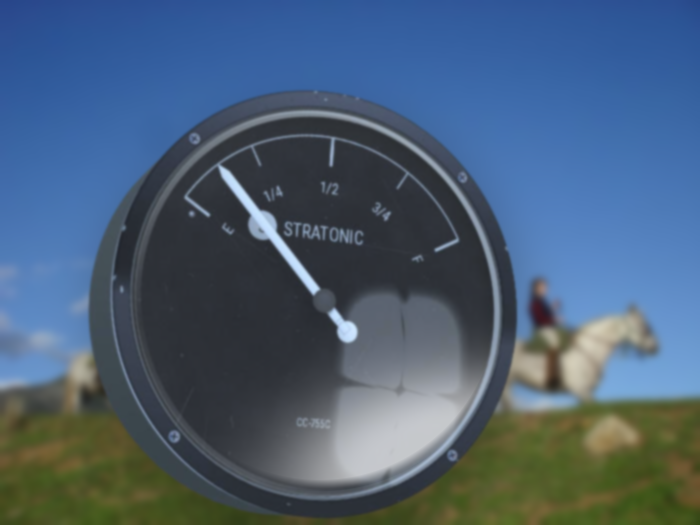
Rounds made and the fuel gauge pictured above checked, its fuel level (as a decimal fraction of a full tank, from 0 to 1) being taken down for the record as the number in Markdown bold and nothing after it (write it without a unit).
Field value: **0.125**
